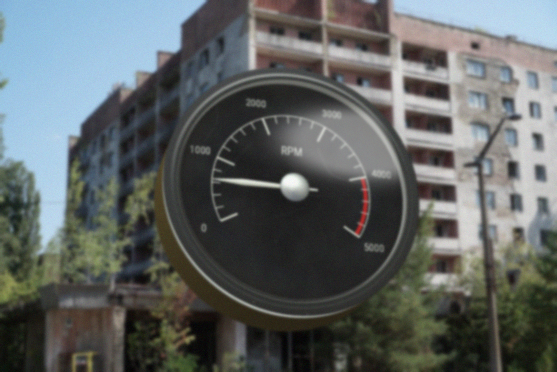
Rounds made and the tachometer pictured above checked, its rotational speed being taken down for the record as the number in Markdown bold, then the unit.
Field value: **600** rpm
